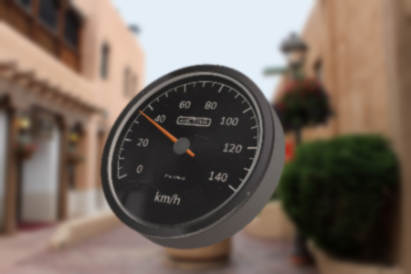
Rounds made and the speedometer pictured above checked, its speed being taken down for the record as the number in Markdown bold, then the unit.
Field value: **35** km/h
